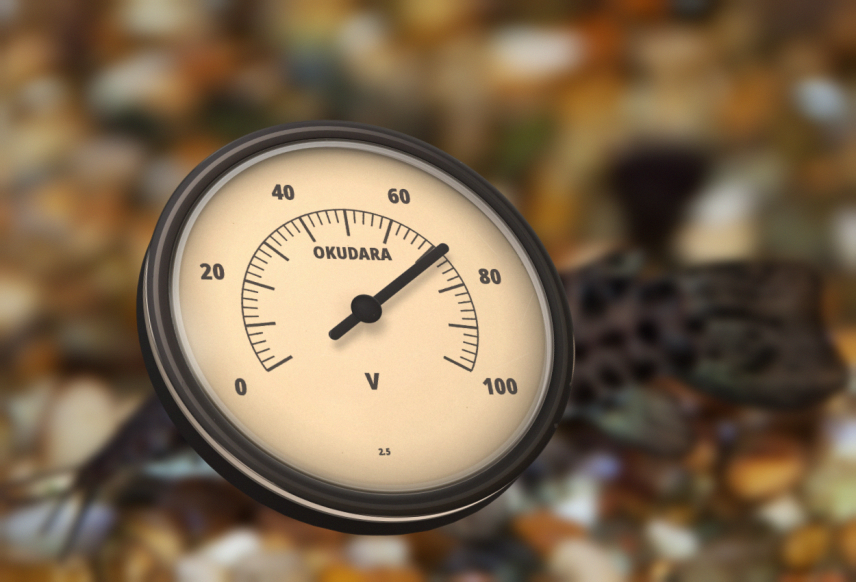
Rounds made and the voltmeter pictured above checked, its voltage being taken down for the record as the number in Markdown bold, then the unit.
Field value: **72** V
